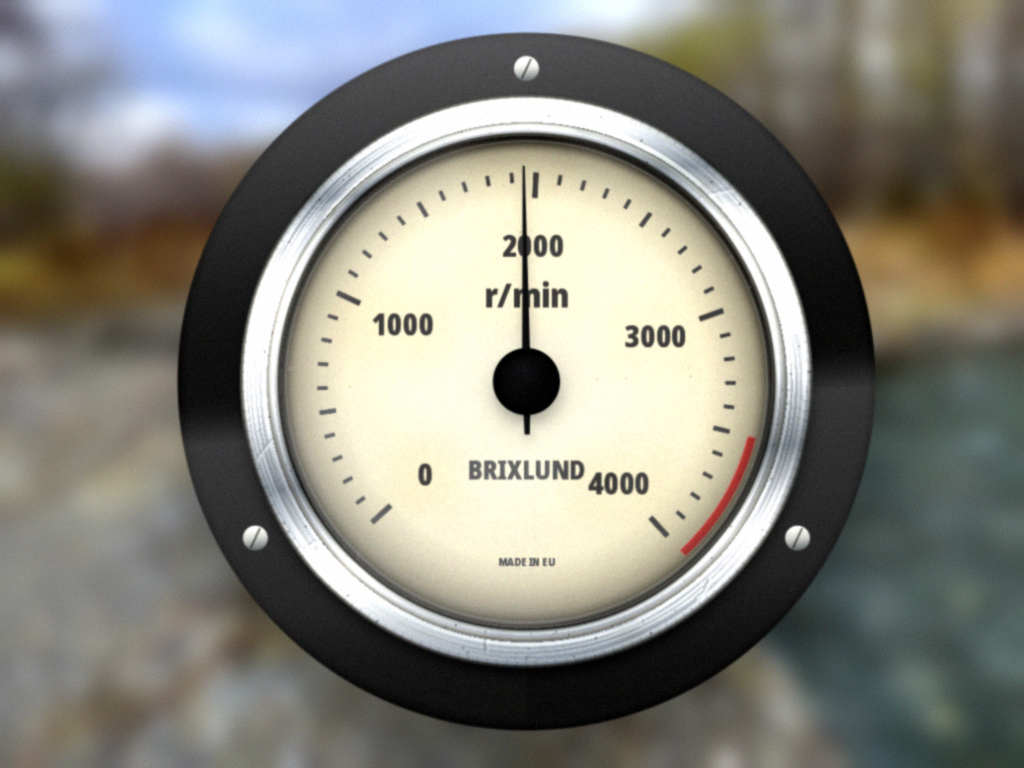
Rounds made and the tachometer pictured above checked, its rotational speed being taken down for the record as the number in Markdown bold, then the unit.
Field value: **1950** rpm
